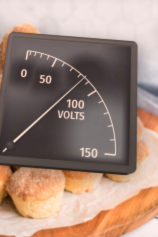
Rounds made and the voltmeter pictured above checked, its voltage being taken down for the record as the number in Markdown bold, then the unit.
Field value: **85** V
